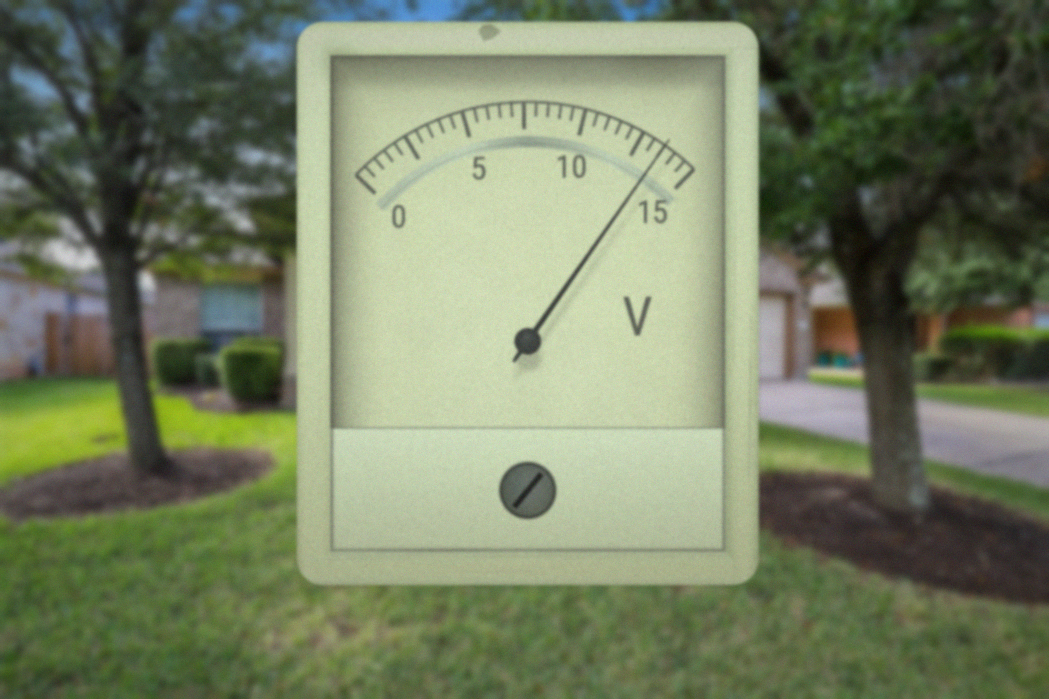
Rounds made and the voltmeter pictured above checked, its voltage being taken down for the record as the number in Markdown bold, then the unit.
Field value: **13.5** V
